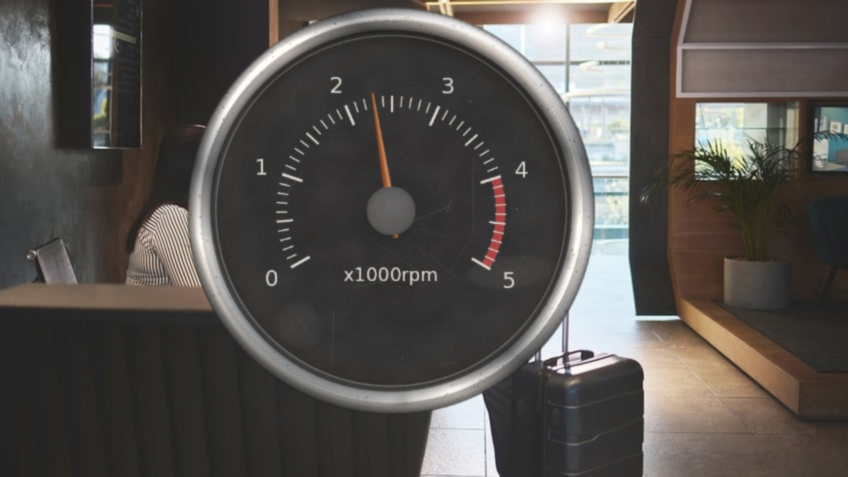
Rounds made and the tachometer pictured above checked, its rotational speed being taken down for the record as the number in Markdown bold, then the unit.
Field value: **2300** rpm
